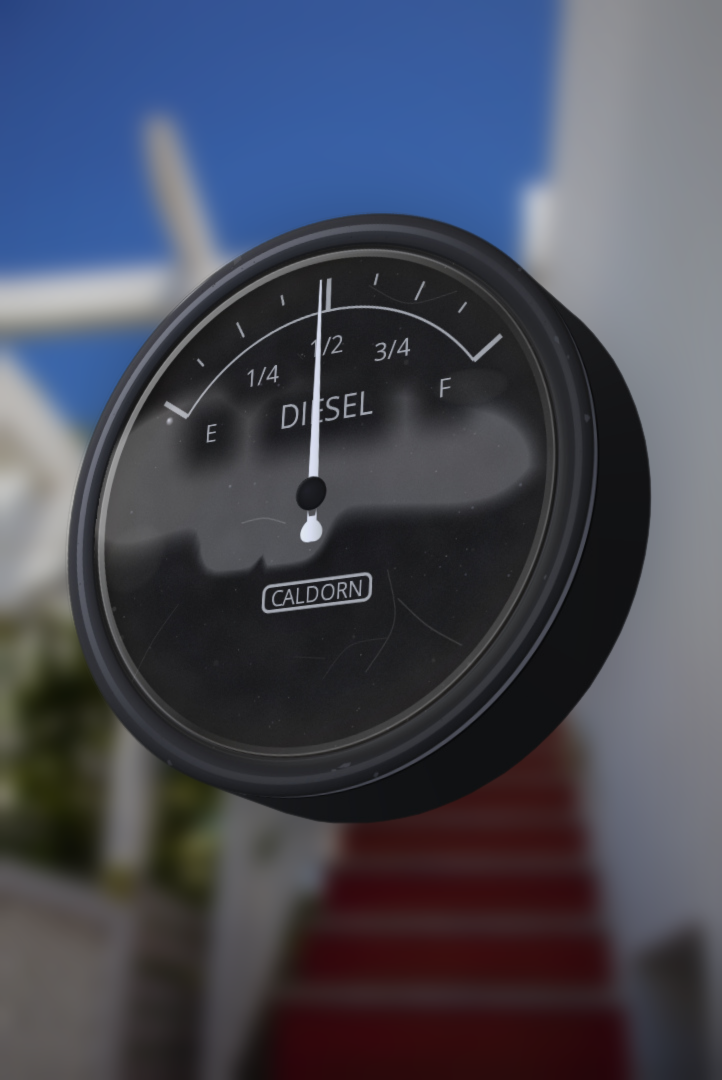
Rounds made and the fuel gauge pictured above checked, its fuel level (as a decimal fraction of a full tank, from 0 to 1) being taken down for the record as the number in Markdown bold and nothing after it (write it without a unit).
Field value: **0.5**
